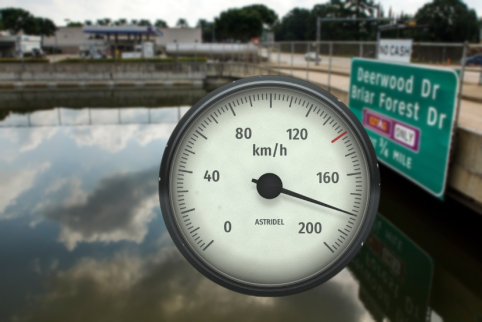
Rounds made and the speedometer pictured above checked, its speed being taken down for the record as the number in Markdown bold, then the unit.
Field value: **180** km/h
